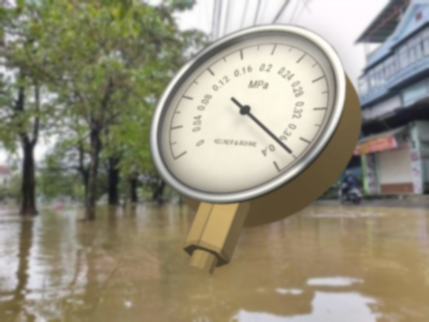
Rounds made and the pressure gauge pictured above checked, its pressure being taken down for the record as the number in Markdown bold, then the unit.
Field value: **0.38** MPa
